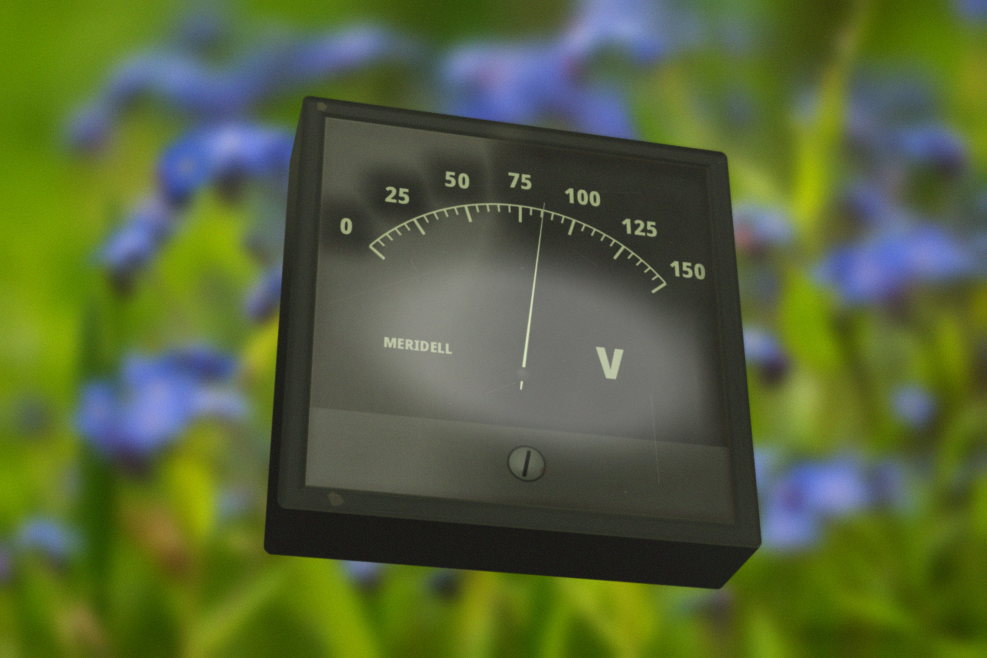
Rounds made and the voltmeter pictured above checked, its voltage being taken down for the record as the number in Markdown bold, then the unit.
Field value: **85** V
